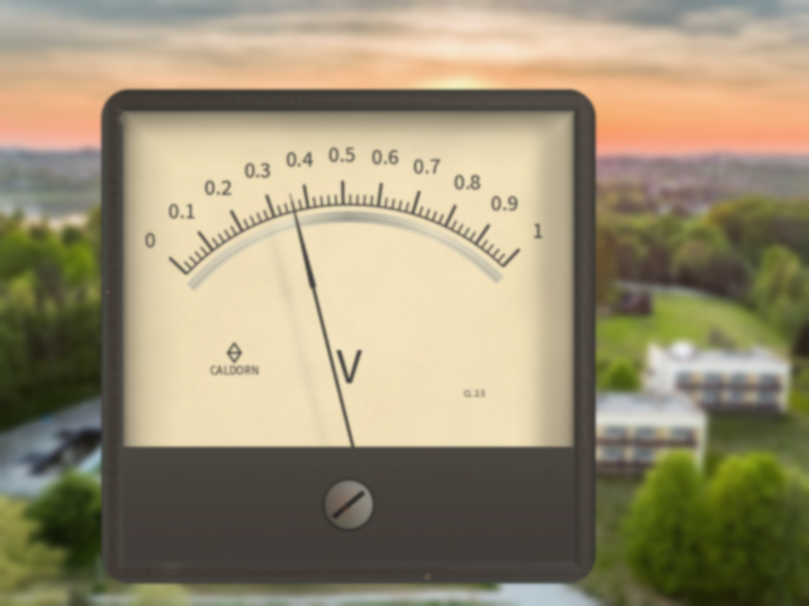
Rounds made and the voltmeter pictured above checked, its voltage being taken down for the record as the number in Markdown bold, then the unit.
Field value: **0.36** V
